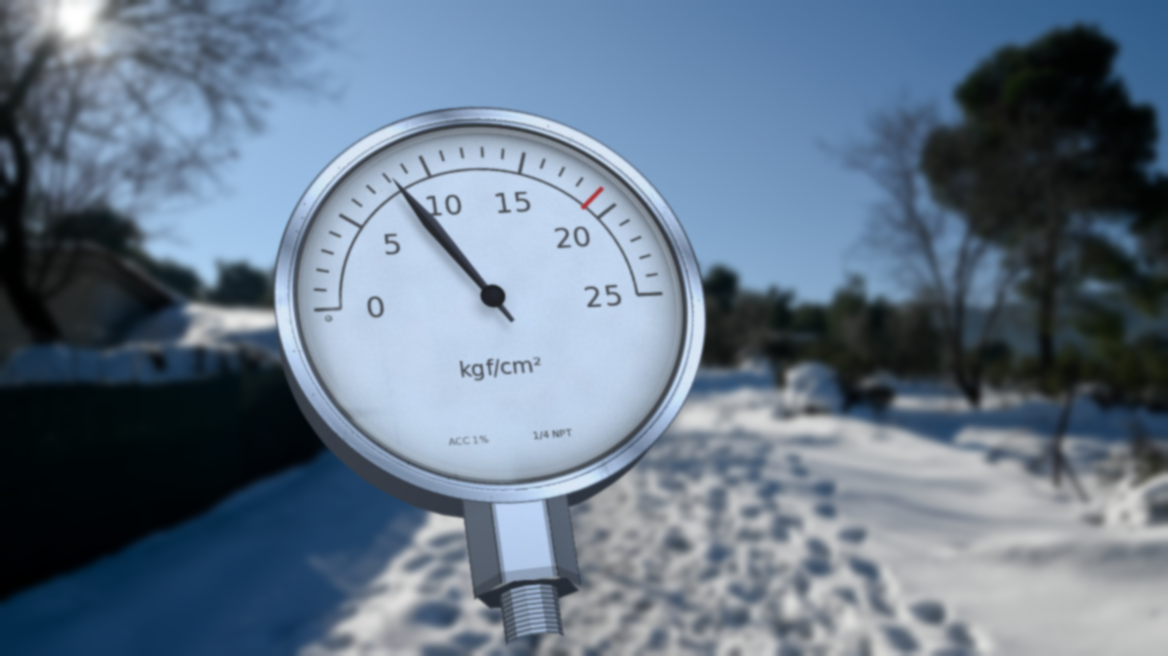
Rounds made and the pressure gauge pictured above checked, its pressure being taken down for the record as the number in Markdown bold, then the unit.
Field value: **8** kg/cm²
